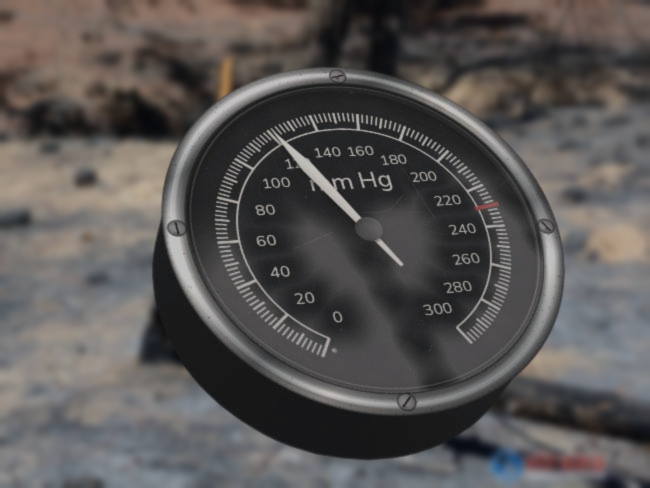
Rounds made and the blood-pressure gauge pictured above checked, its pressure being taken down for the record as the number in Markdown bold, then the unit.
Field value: **120** mmHg
